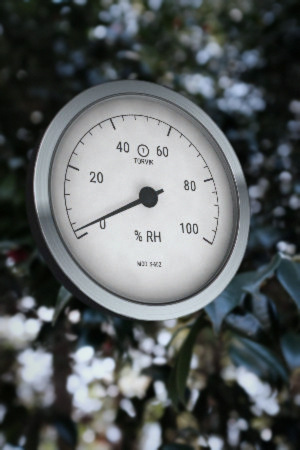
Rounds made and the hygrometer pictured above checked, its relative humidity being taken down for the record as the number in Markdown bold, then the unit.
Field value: **2** %
